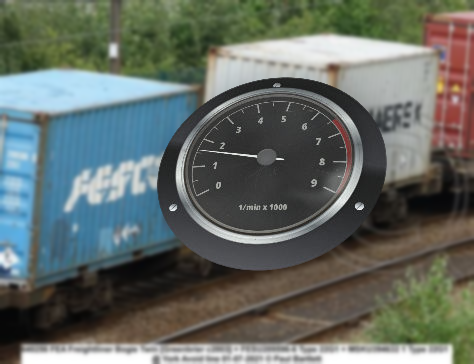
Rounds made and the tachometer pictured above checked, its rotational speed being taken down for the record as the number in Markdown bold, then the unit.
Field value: **1500** rpm
